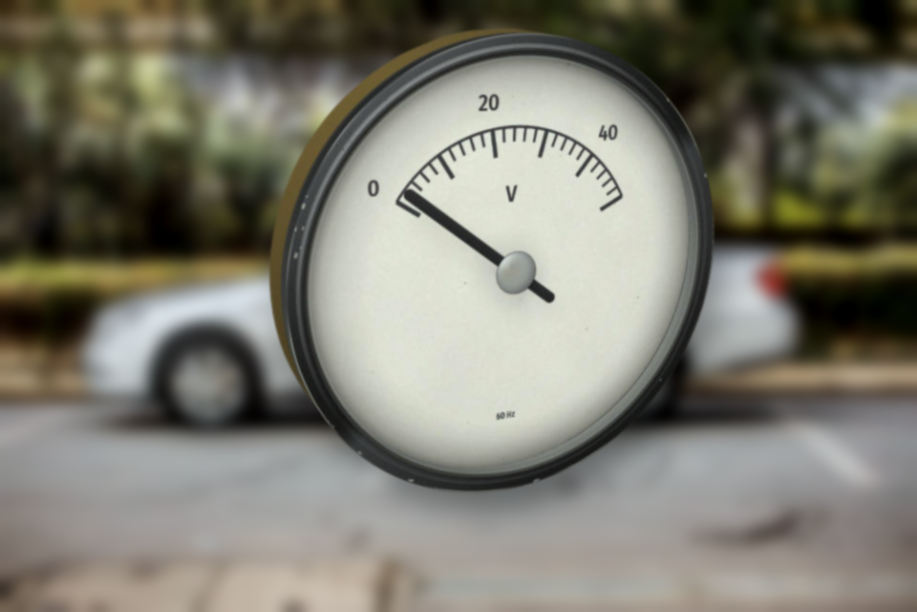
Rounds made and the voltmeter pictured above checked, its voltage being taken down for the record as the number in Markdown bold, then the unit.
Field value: **2** V
